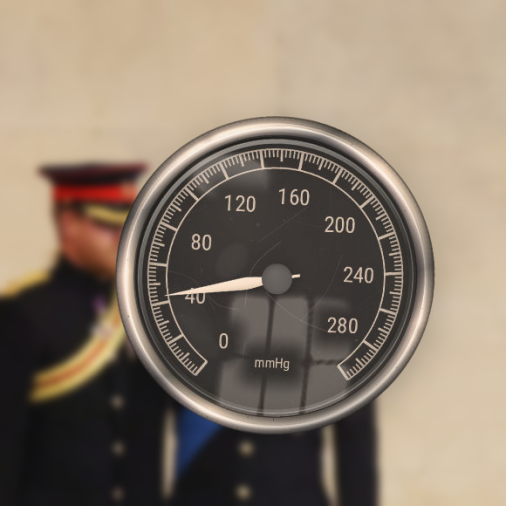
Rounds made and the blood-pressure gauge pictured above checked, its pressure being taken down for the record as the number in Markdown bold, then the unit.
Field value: **44** mmHg
